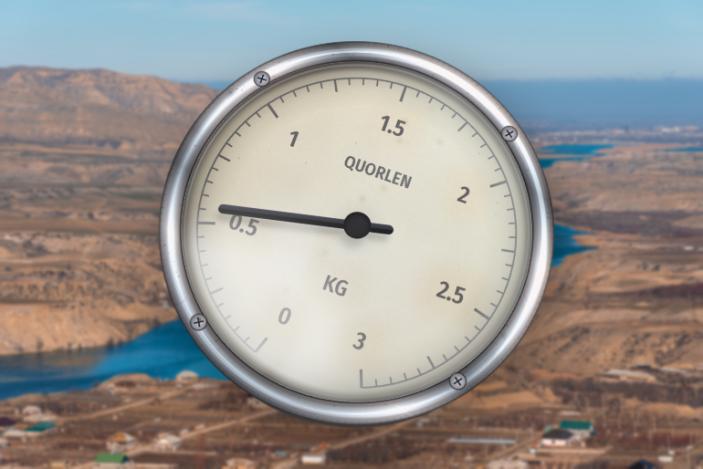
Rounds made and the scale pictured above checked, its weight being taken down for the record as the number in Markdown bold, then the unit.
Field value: **0.55** kg
